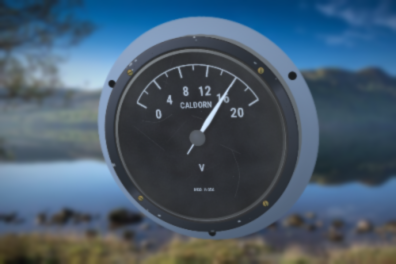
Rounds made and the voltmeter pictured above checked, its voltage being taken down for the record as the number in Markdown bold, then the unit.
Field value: **16** V
